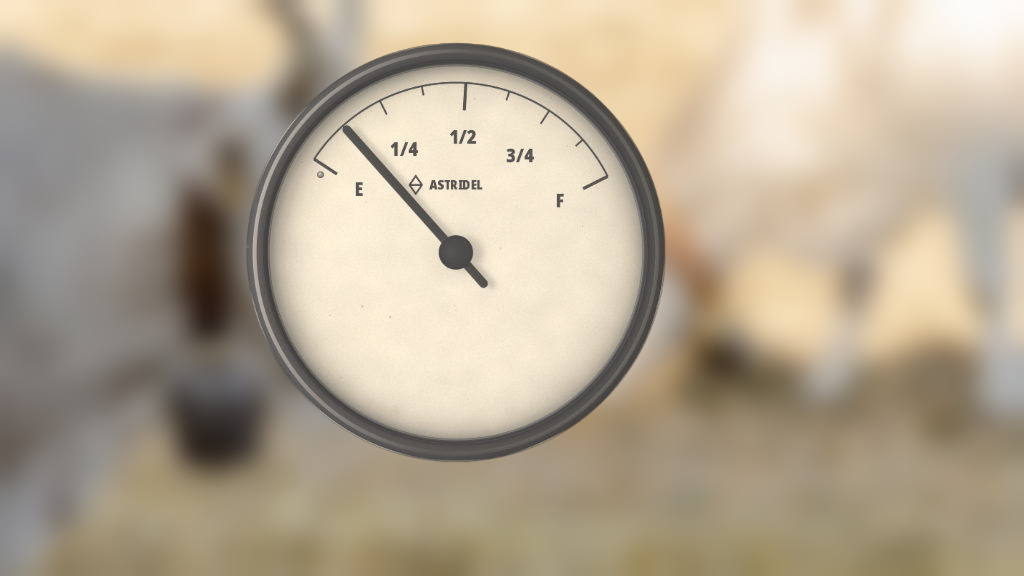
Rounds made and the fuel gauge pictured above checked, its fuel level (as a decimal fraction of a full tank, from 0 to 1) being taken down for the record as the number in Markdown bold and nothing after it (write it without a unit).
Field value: **0.125**
